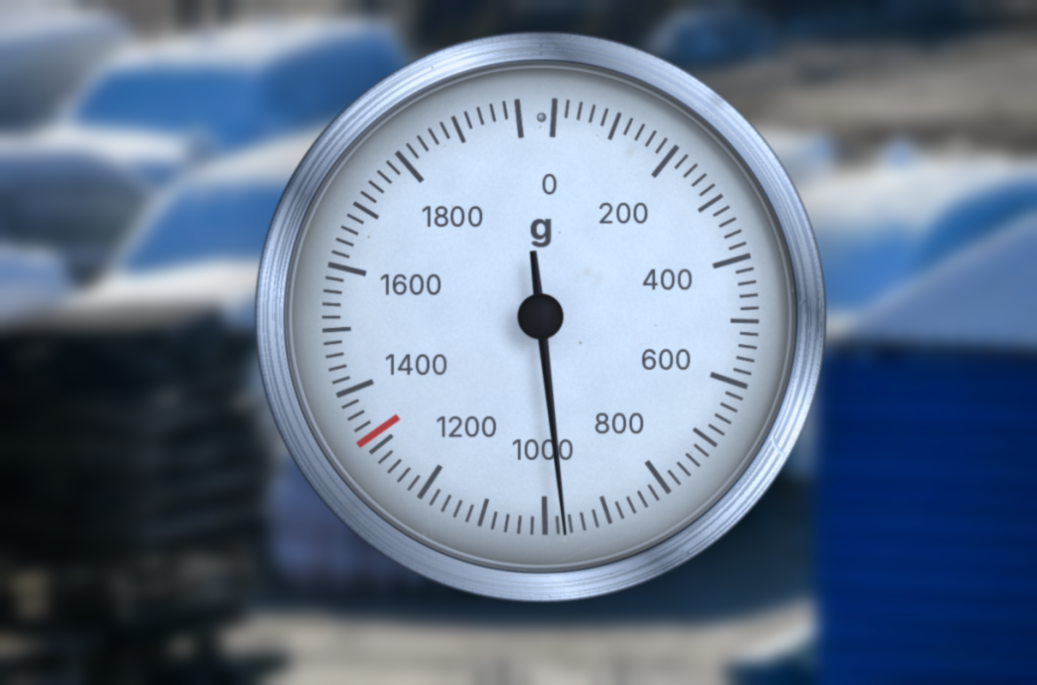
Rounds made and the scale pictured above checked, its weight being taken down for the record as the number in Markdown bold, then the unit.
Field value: **970** g
